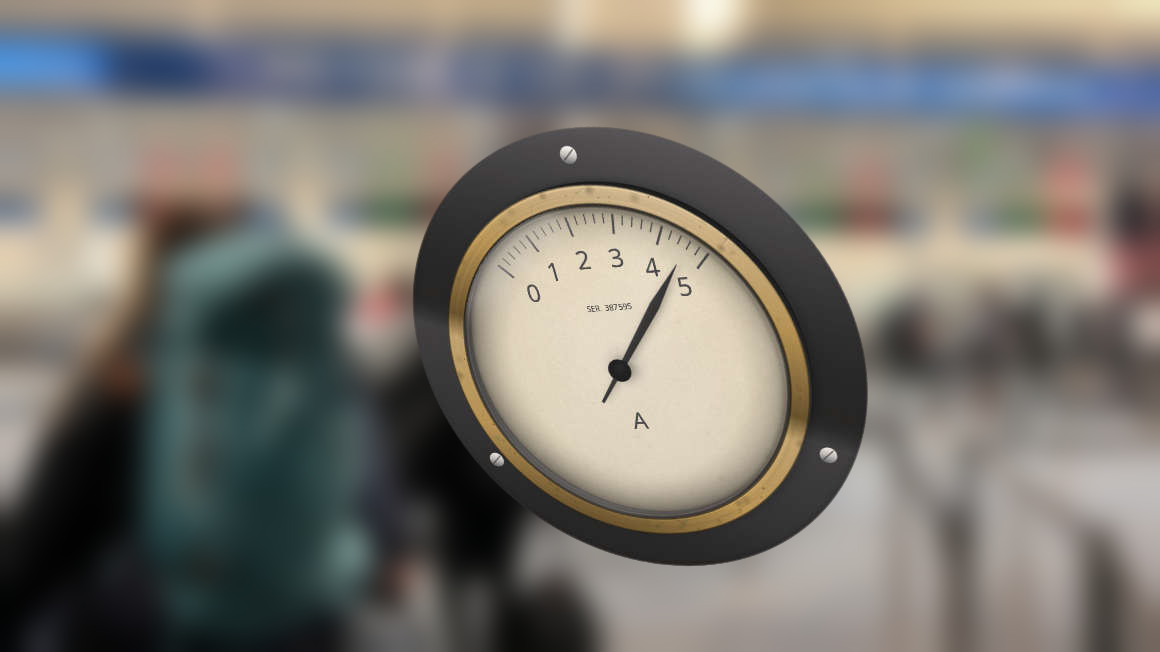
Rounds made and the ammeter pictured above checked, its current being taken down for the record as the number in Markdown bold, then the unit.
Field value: **4.6** A
